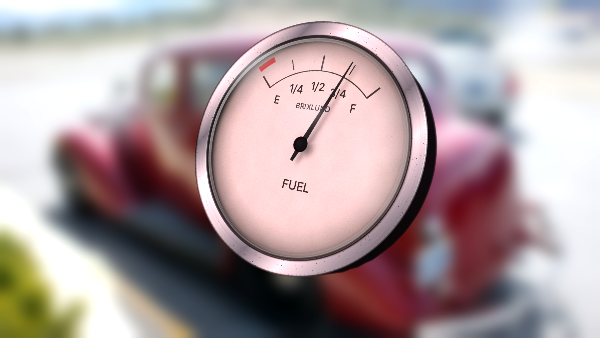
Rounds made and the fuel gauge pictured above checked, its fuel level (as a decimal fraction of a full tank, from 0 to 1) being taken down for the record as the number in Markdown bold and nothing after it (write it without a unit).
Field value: **0.75**
